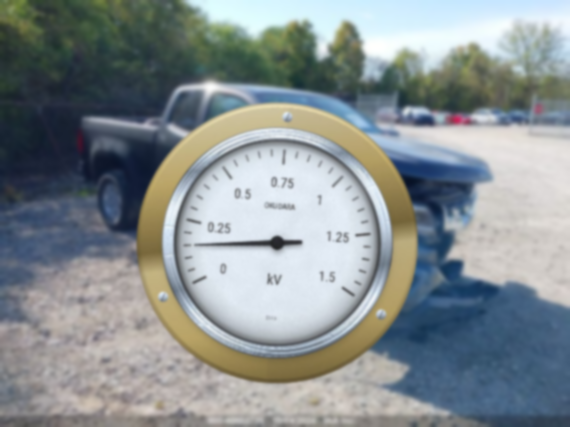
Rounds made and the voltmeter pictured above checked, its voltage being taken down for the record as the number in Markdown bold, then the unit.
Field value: **0.15** kV
